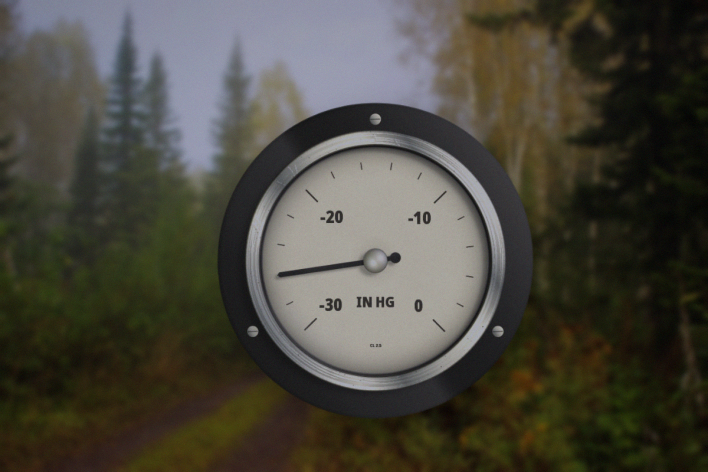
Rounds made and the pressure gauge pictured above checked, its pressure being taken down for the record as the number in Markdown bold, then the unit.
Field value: **-26** inHg
